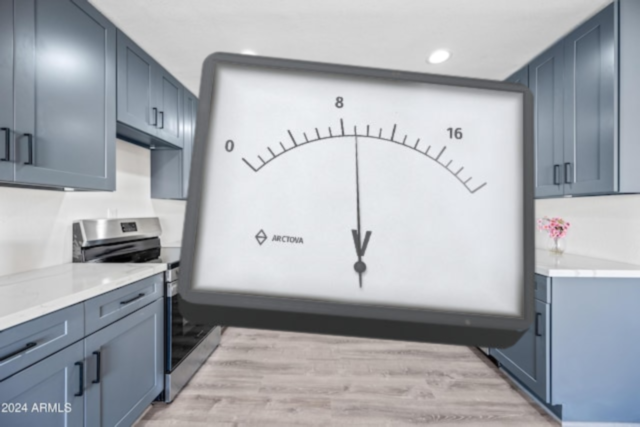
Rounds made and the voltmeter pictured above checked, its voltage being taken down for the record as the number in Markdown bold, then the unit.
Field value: **9** V
